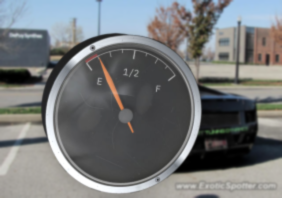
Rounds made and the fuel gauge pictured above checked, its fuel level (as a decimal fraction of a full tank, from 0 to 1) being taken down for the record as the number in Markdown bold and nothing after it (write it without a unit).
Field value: **0.125**
